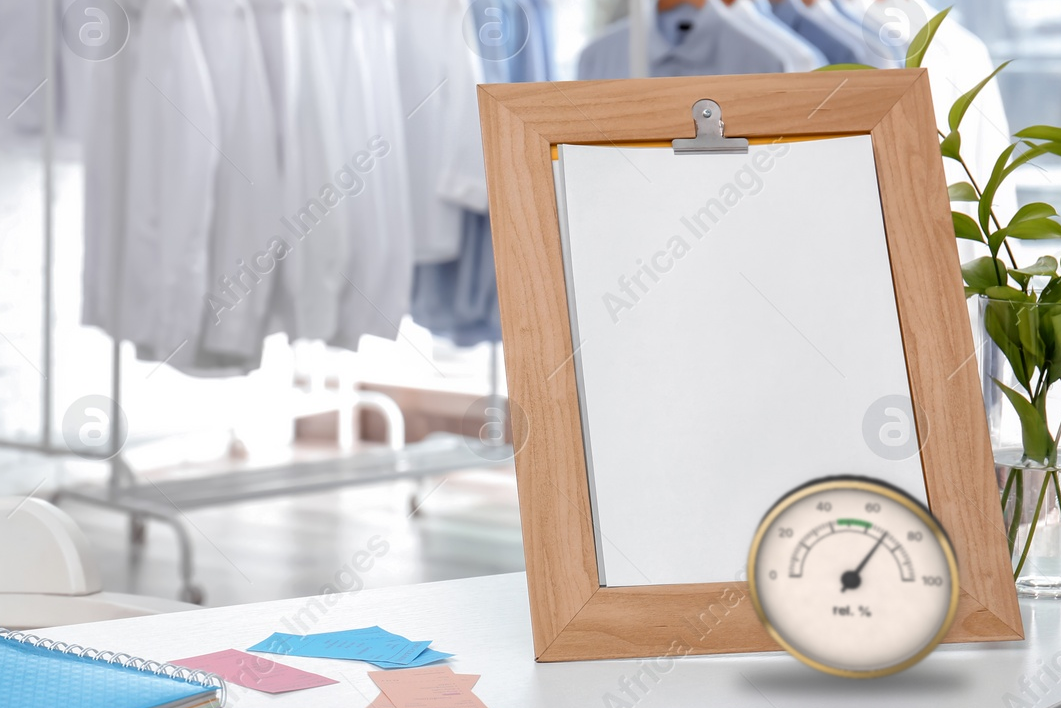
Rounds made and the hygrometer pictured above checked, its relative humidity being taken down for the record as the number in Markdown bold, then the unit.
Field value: **70** %
